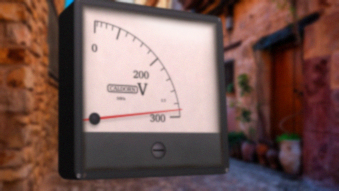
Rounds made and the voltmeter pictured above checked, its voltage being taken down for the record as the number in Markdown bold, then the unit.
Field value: **290** V
